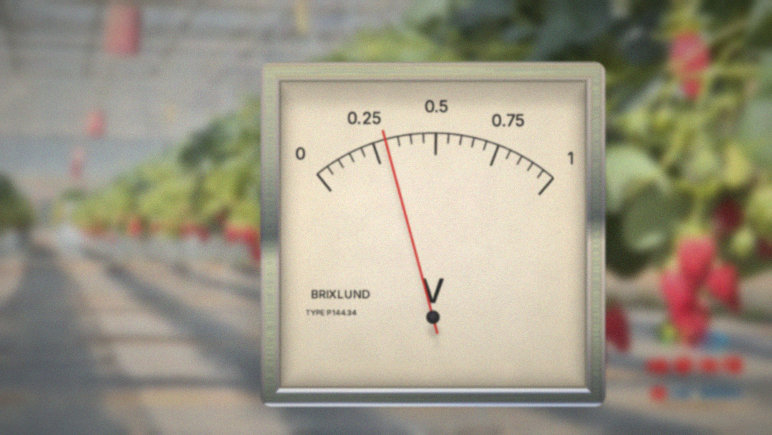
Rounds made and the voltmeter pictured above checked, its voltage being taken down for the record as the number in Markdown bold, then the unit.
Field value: **0.3** V
